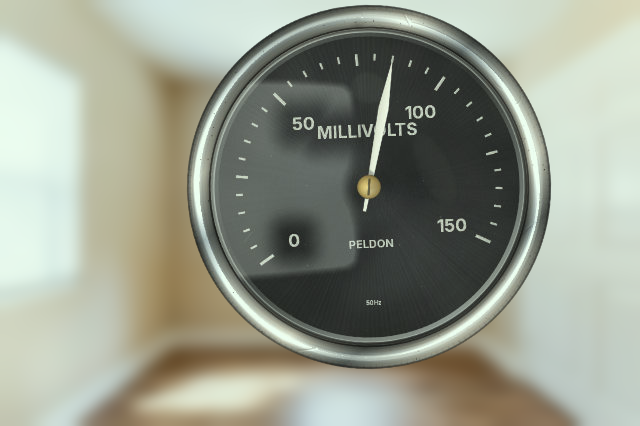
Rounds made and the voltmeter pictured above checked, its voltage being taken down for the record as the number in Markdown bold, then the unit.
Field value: **85** mV
